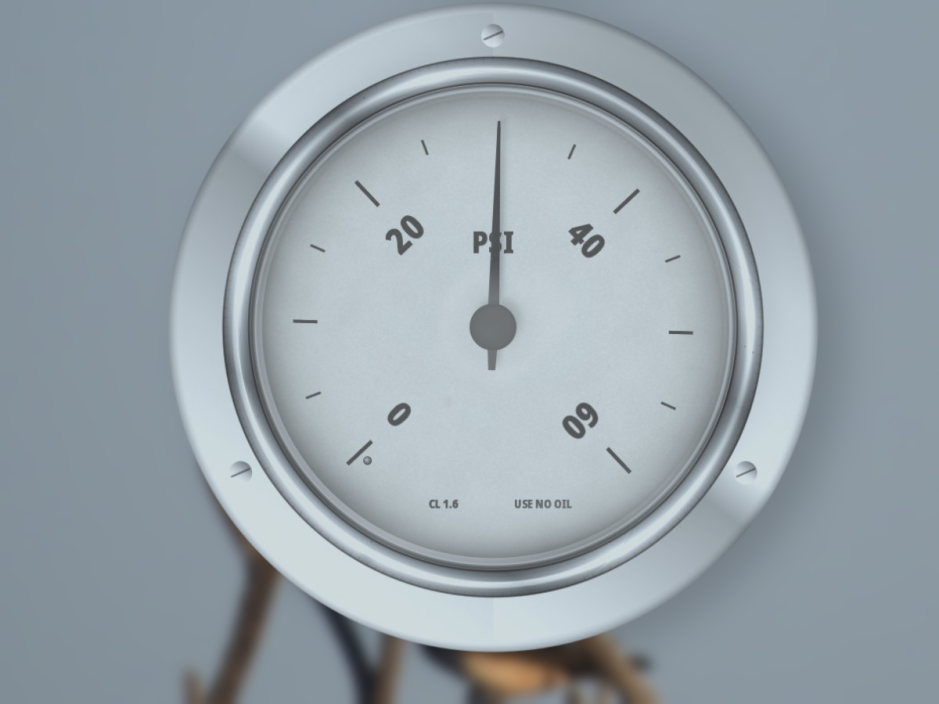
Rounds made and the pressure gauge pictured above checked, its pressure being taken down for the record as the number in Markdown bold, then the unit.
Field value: **30** psi
